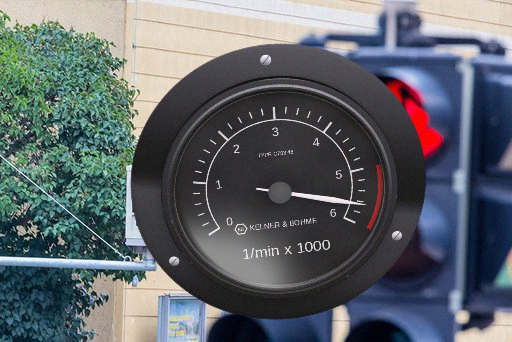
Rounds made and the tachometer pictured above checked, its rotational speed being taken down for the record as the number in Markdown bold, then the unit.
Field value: **5600** rpm
